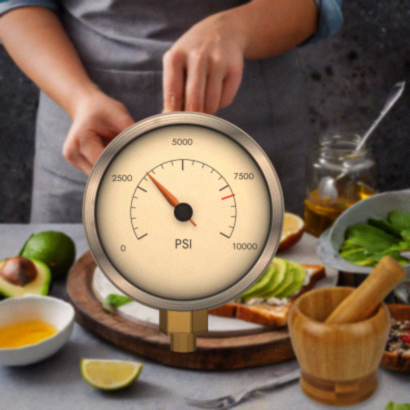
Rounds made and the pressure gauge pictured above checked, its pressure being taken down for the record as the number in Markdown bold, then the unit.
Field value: **3250** psi
